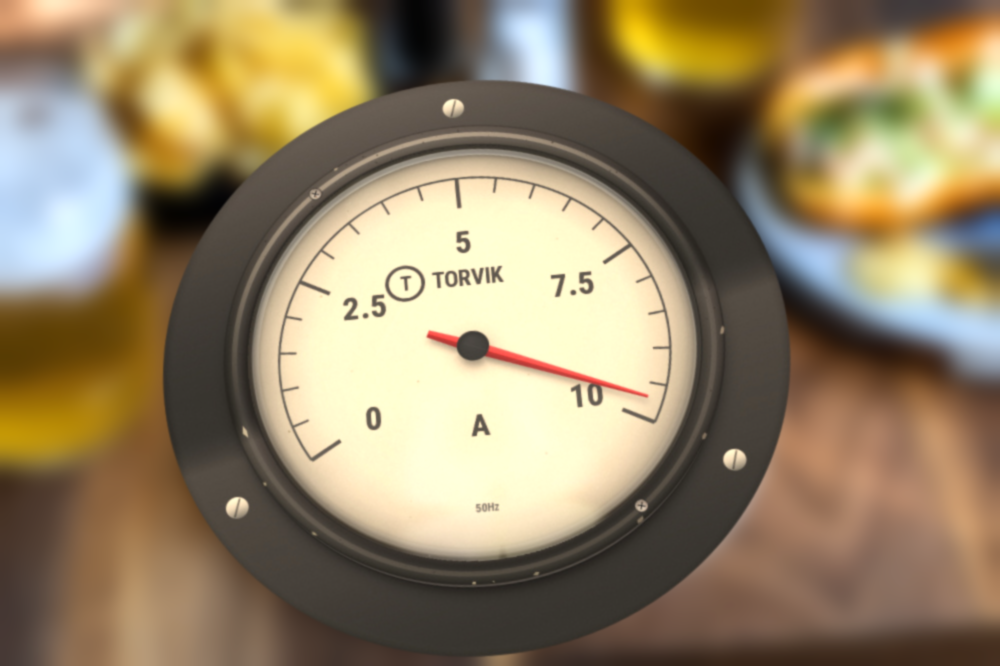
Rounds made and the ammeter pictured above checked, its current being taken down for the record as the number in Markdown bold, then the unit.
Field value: **9.75** A
